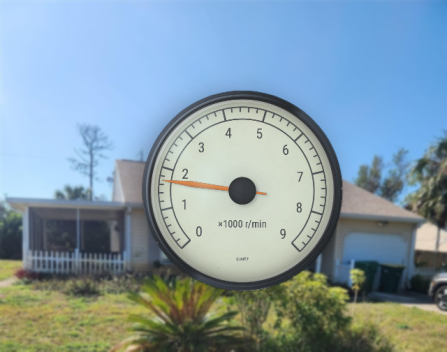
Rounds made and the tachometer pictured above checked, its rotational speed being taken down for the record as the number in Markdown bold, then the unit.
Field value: **1700** rpm
